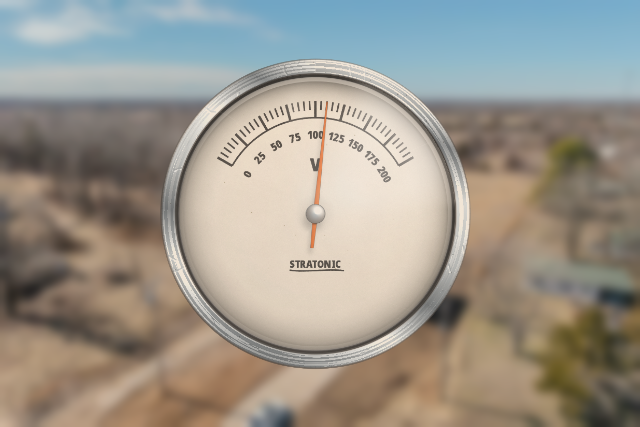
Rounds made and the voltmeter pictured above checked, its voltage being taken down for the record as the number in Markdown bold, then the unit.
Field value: **110** V
